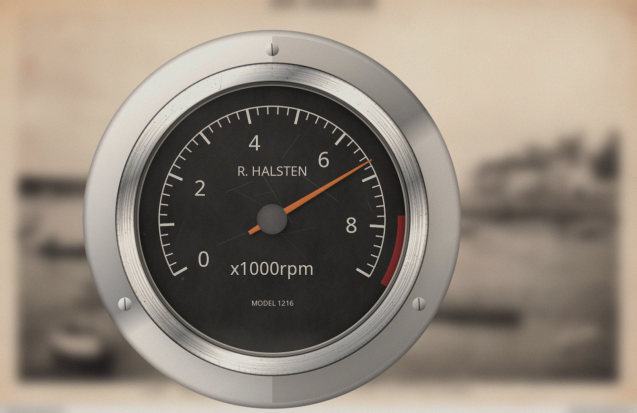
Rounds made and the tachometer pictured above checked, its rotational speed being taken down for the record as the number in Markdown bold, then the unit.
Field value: **6700** rpm
